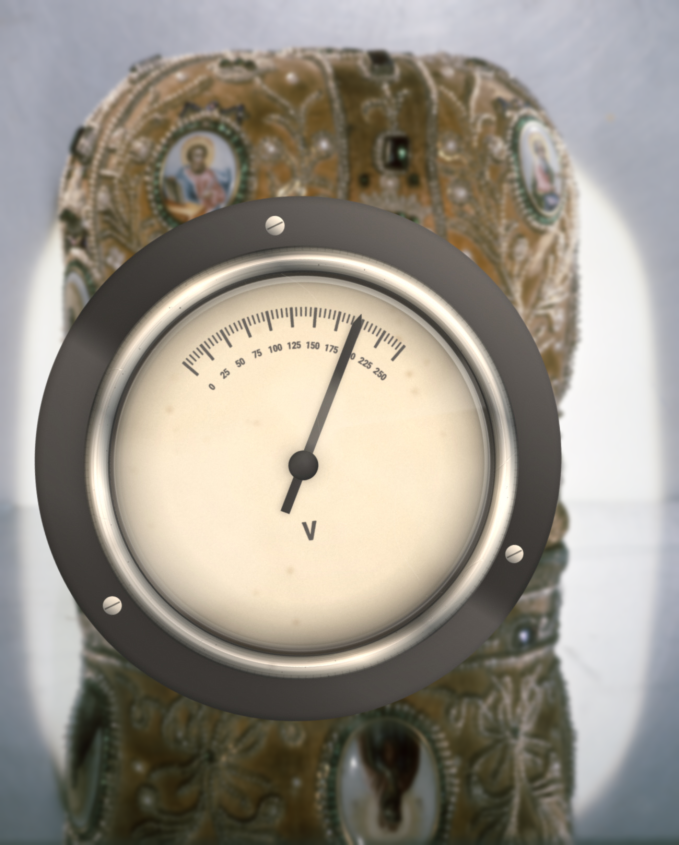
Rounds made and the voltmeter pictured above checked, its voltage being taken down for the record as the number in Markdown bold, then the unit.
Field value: **195** V
